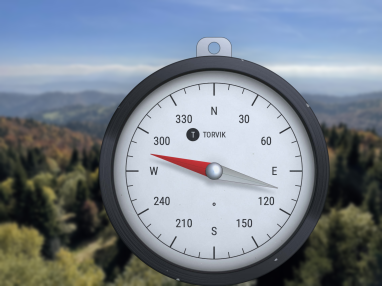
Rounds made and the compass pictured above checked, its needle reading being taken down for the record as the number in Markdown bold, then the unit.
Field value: **285** °
